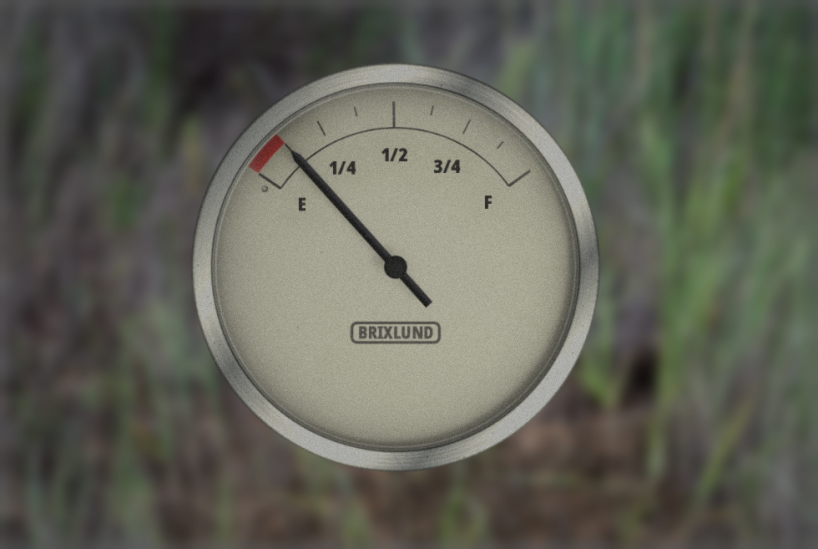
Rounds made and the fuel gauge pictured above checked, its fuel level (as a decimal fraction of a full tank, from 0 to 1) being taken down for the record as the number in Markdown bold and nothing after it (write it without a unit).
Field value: **0.125**
